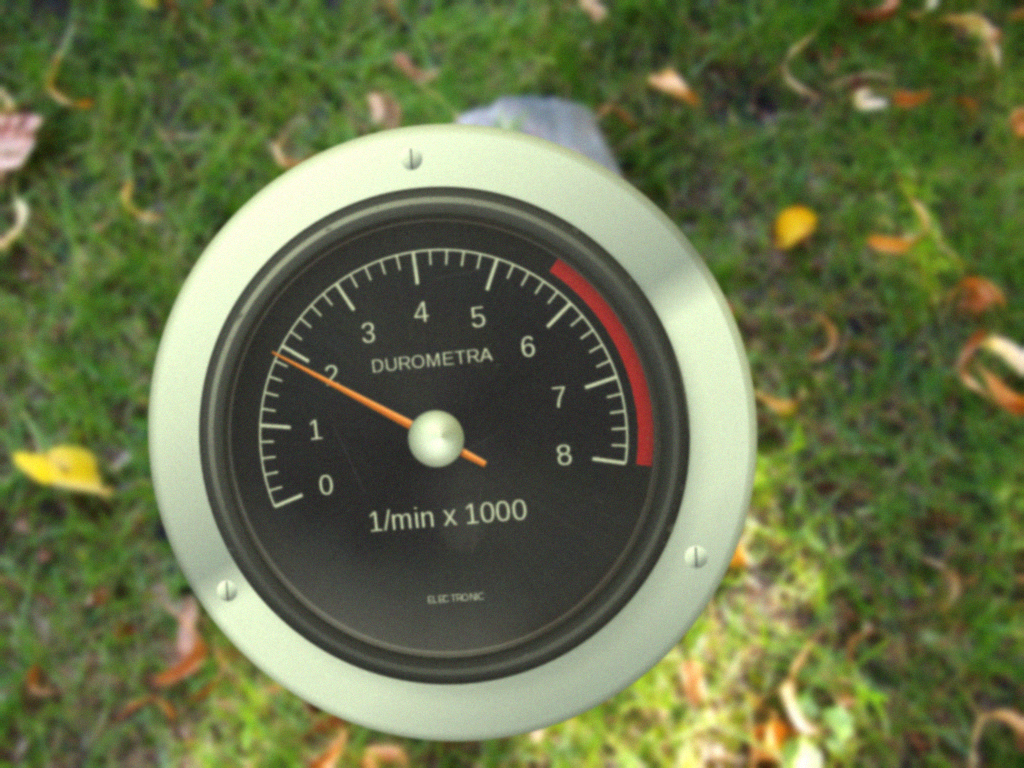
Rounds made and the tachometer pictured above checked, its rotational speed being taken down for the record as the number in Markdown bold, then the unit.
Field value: **1900** rpm
